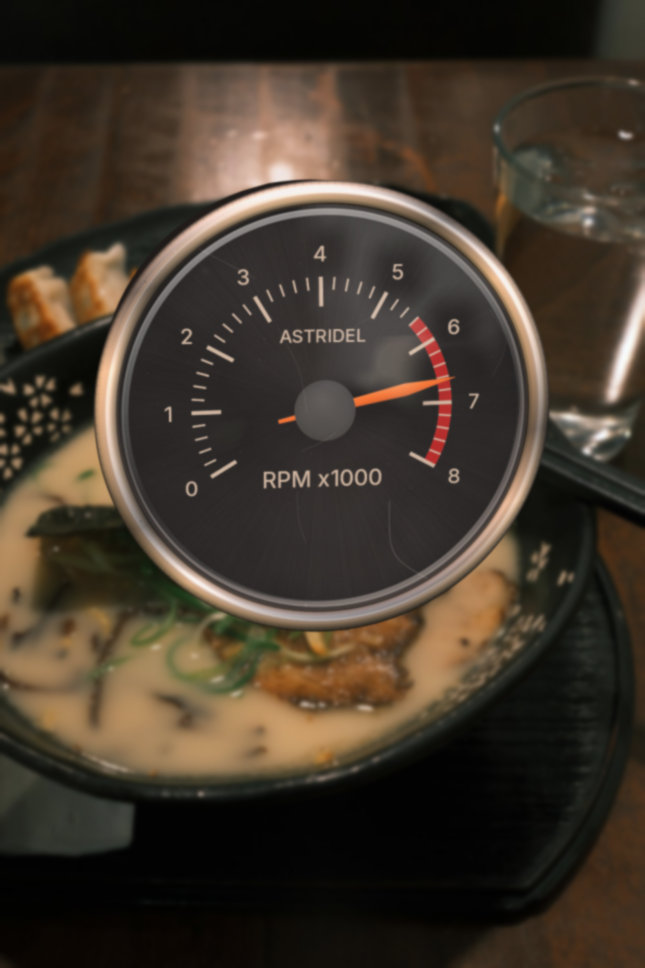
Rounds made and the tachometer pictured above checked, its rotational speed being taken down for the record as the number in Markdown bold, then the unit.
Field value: **6600** rpm
